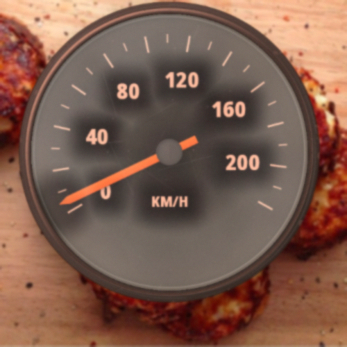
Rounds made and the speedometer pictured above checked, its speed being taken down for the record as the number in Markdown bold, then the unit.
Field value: **5** km/h
